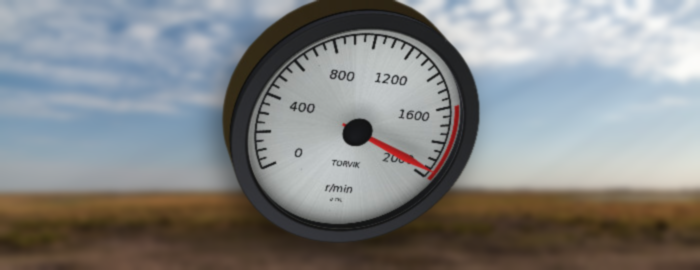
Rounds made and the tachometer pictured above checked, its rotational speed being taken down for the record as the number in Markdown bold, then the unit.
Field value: **1950** rpm
